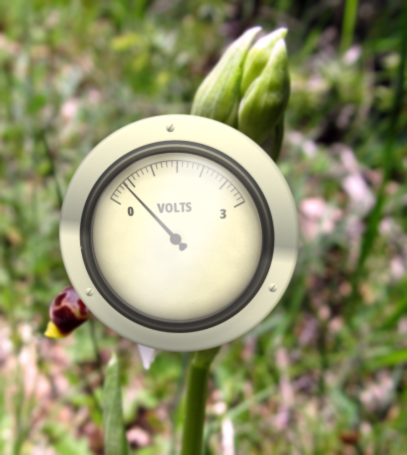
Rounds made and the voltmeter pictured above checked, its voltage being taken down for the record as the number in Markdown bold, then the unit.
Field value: **0.4** V
